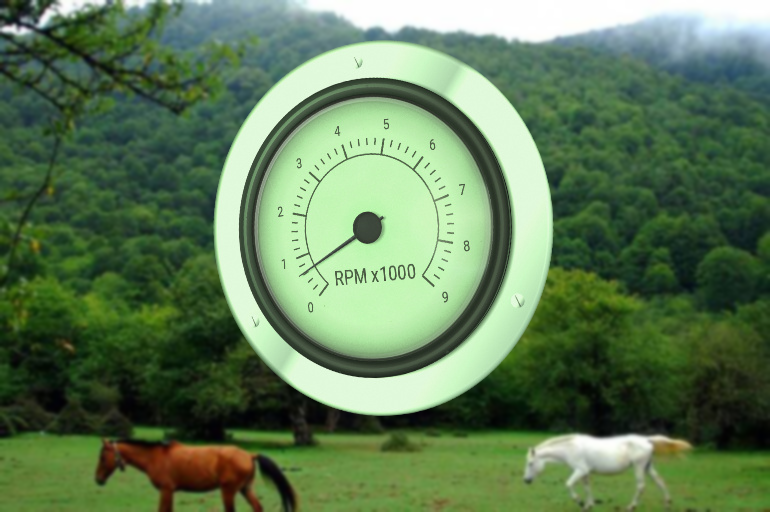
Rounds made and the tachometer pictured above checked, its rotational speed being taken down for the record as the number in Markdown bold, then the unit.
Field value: **600** rpm
